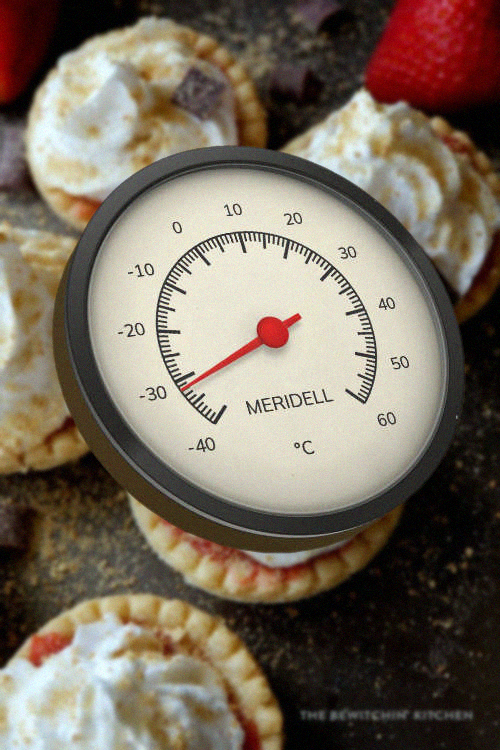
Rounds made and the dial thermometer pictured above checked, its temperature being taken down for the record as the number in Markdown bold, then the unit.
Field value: **-32** °C
